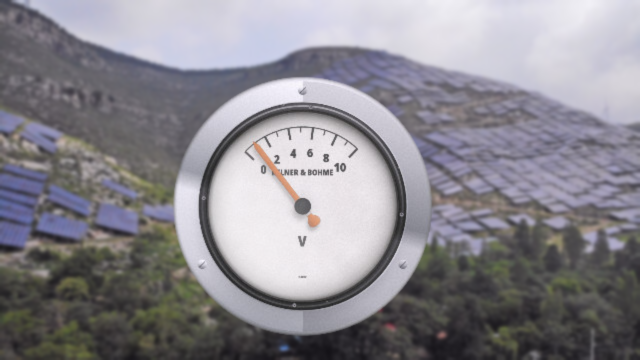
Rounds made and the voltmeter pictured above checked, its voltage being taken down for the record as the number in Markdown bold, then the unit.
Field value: **1** V
